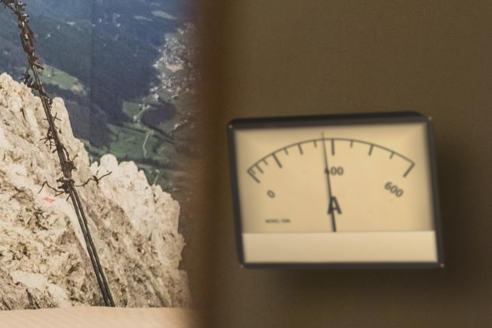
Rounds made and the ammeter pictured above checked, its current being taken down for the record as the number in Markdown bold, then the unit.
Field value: **375** A
